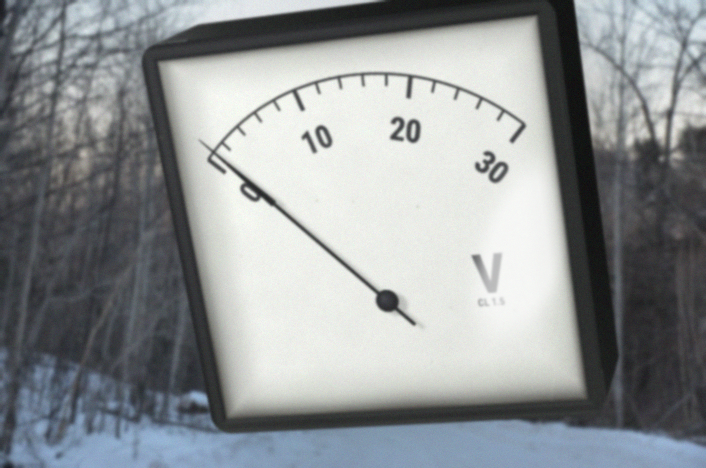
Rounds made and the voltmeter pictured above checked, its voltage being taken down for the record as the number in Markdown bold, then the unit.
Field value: **1** V
